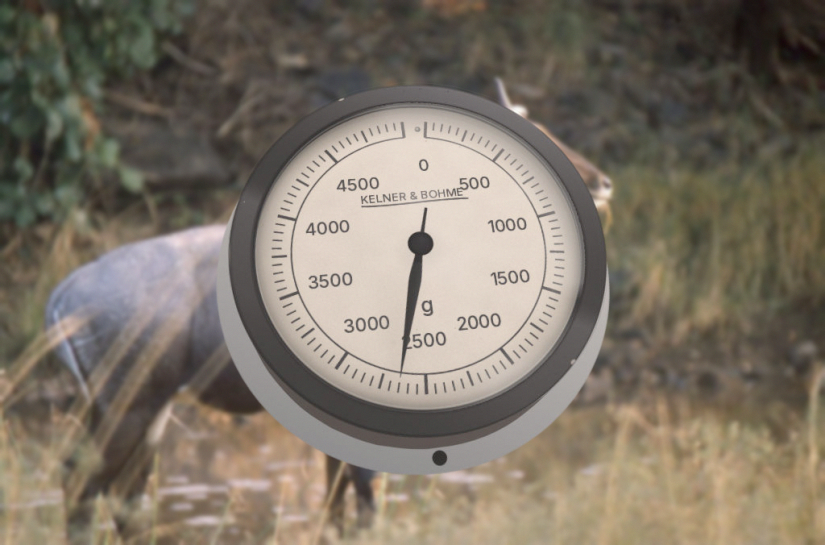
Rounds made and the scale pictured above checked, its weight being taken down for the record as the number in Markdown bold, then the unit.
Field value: **2650** g
